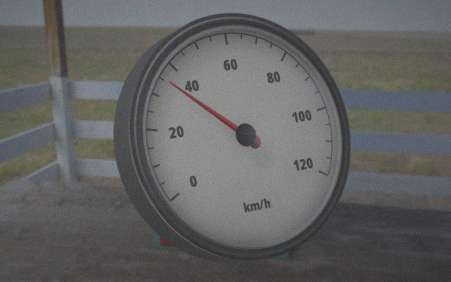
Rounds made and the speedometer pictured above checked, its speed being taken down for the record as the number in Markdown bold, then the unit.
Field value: **35** km/h
